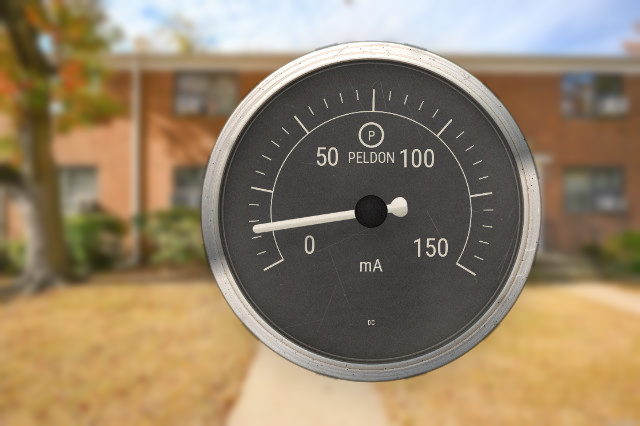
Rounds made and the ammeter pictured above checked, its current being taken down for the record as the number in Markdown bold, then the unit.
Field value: **12.5** mA
